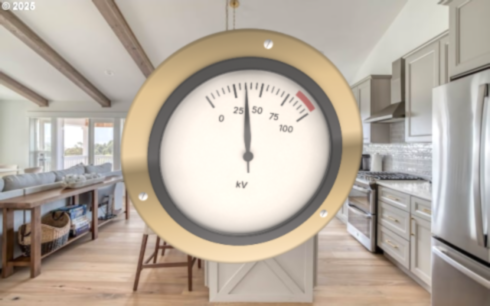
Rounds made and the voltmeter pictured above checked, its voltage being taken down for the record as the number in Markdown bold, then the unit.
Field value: **35** kV
